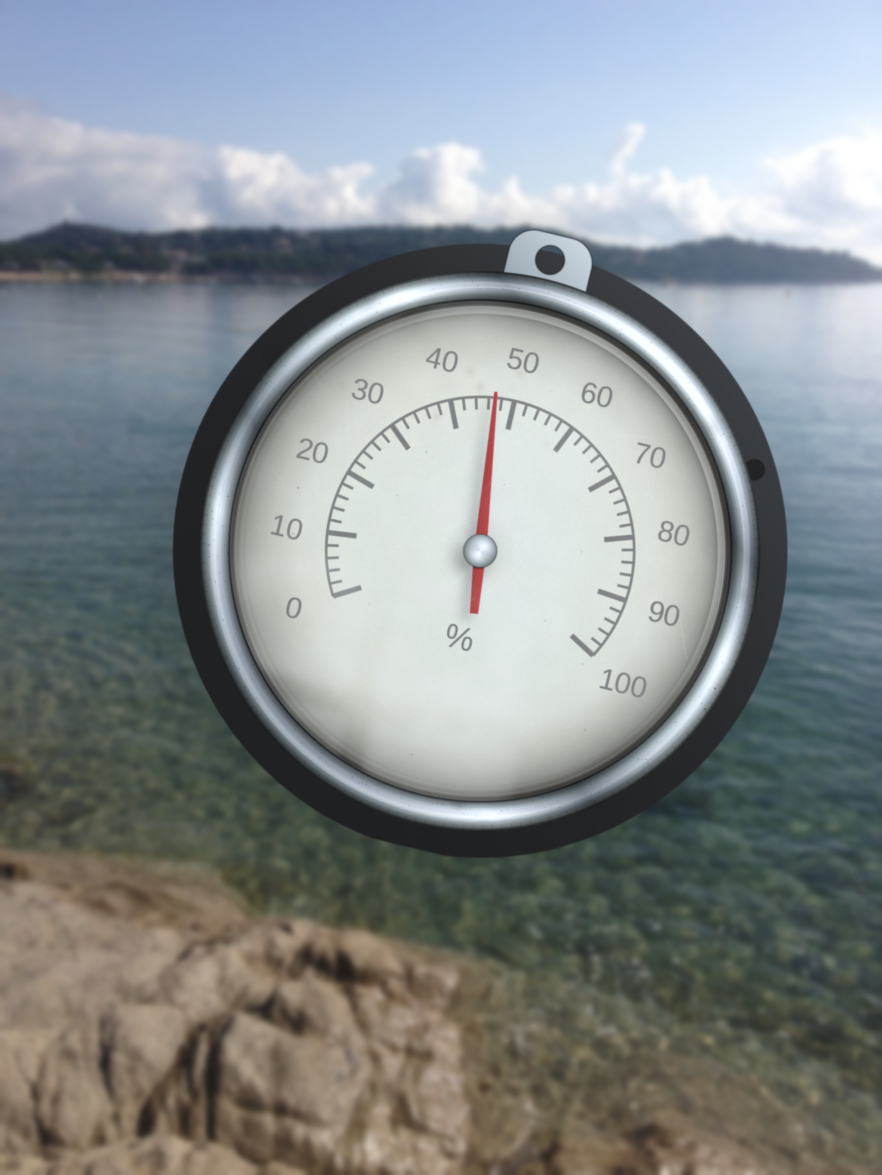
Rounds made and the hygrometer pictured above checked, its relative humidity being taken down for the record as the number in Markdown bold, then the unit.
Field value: **47** %
